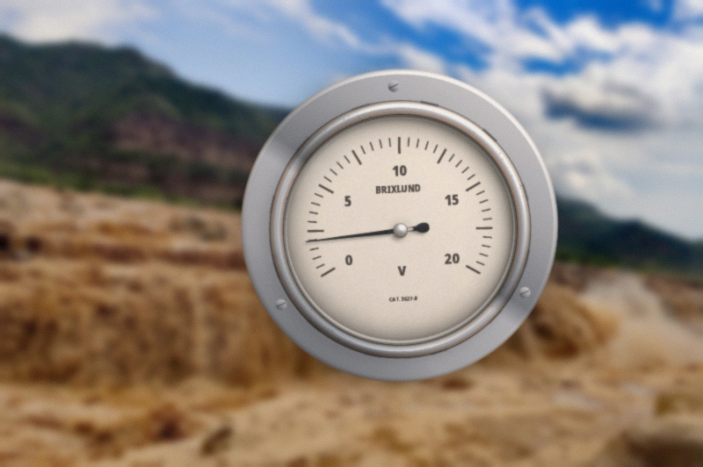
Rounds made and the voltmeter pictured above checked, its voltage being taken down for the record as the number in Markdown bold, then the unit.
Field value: **2** V
